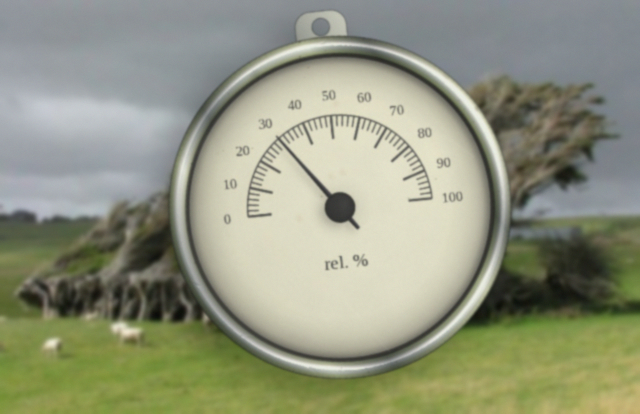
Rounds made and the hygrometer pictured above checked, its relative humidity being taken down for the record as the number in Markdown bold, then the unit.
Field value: **30** %
